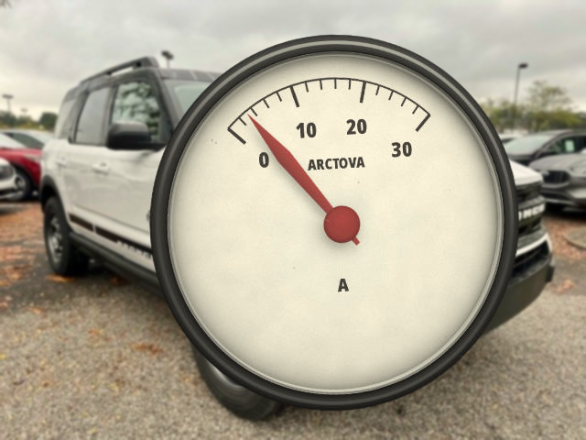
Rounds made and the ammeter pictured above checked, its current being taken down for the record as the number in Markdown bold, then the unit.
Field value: **3** A
